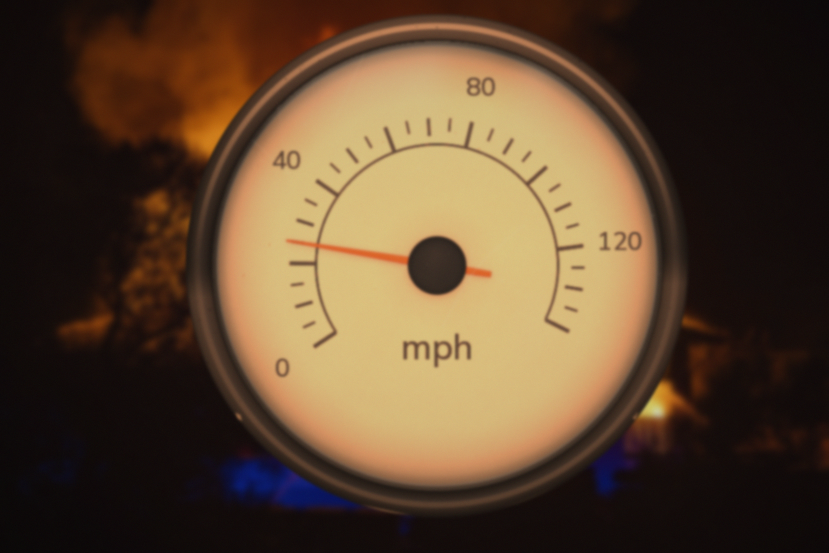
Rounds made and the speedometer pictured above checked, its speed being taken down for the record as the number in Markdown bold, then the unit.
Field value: **25** mph
